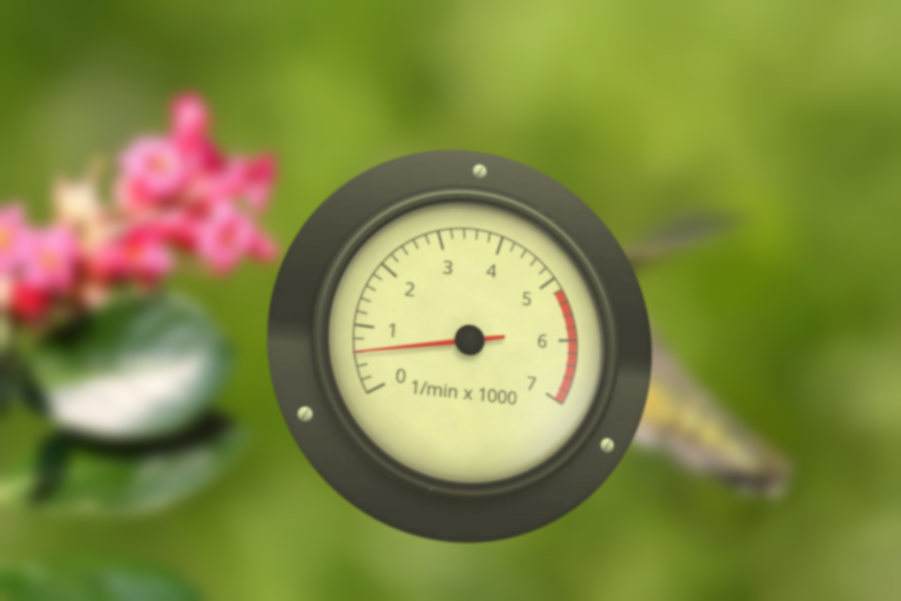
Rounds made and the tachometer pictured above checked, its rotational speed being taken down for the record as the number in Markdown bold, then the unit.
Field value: **600** rpm
